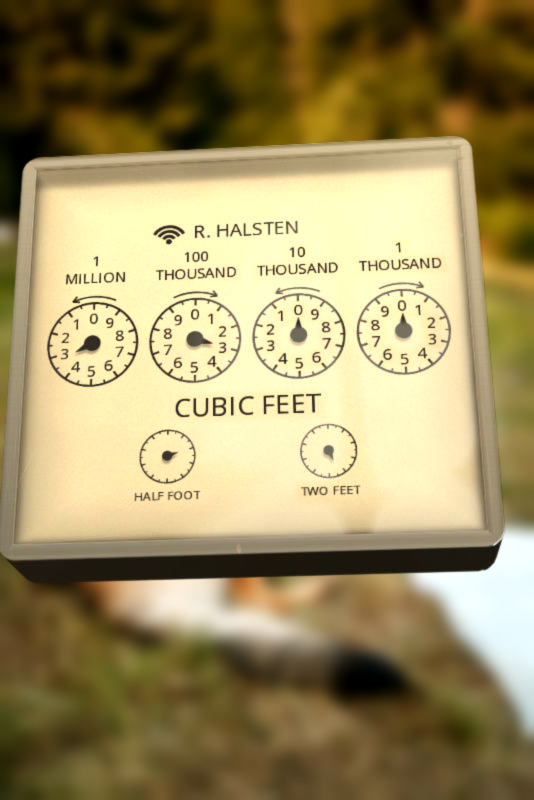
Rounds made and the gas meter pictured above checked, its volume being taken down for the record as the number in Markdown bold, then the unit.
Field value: **330000** ft³
